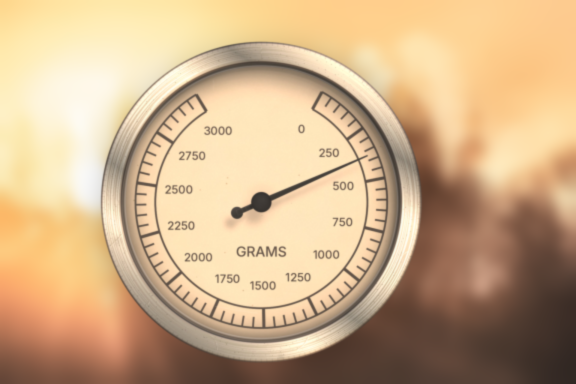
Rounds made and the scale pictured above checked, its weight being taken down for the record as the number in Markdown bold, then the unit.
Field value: **375** g
